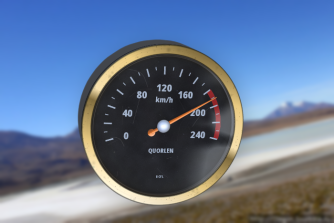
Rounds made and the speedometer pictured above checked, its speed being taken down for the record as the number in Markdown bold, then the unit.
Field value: **190** km/h
